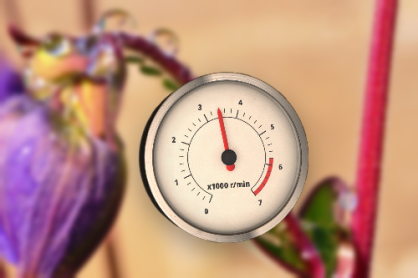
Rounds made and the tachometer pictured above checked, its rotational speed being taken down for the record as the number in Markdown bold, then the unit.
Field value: **3400** rpm
